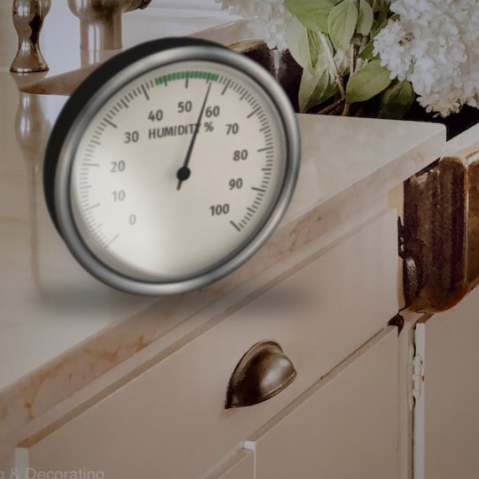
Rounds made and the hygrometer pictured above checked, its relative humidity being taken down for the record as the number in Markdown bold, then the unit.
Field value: **55** %
